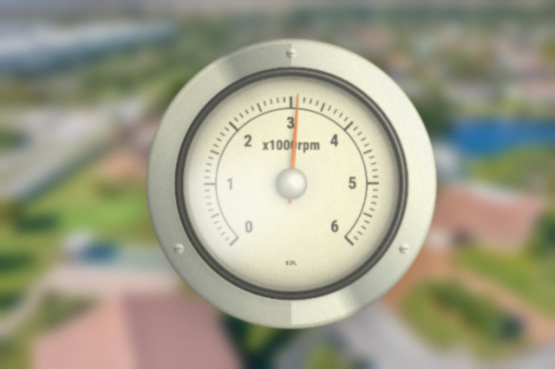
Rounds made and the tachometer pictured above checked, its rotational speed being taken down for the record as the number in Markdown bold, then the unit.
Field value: **3100** rpm
